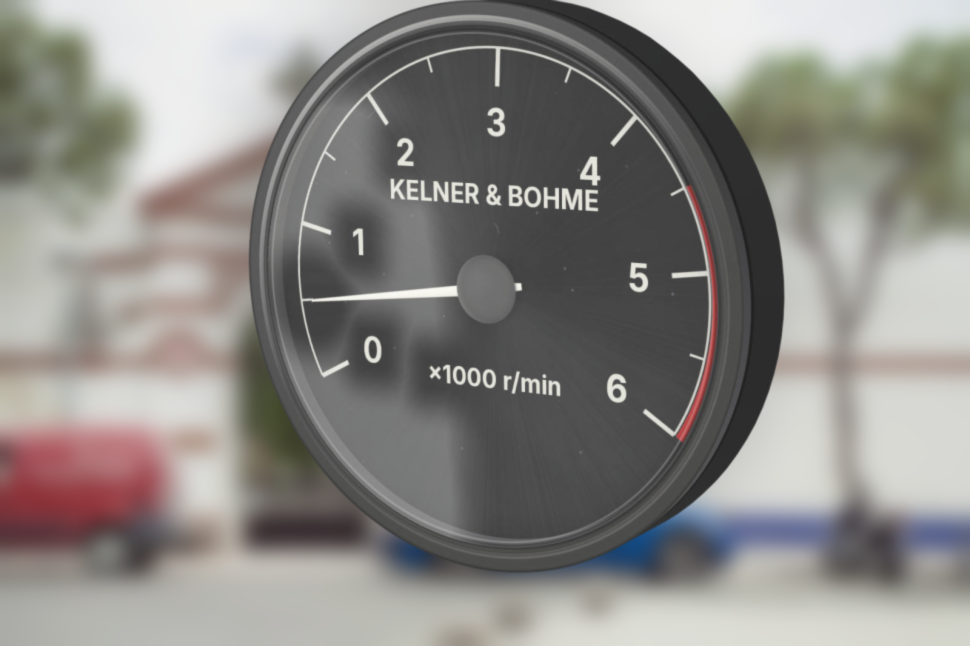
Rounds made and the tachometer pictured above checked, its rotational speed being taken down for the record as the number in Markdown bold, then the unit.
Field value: **500** rpm
